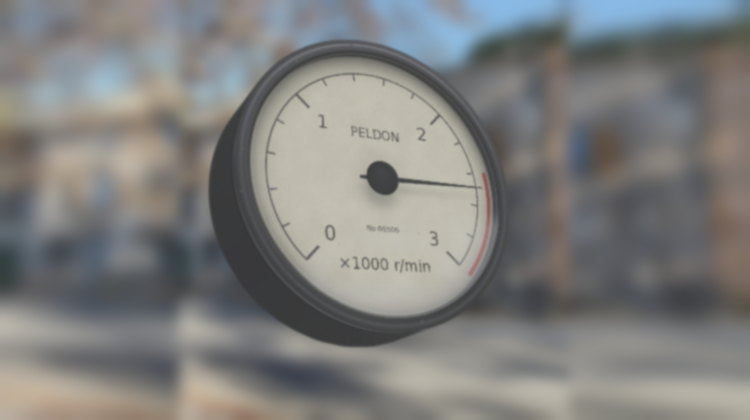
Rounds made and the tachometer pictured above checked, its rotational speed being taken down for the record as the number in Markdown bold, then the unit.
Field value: **2500** rpm
